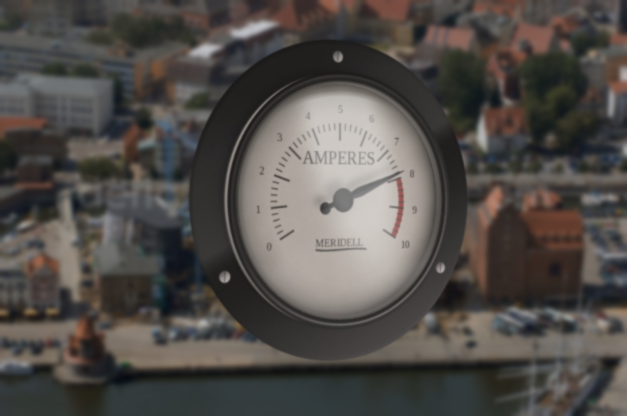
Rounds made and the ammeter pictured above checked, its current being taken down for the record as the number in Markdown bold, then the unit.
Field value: **7.8** A
